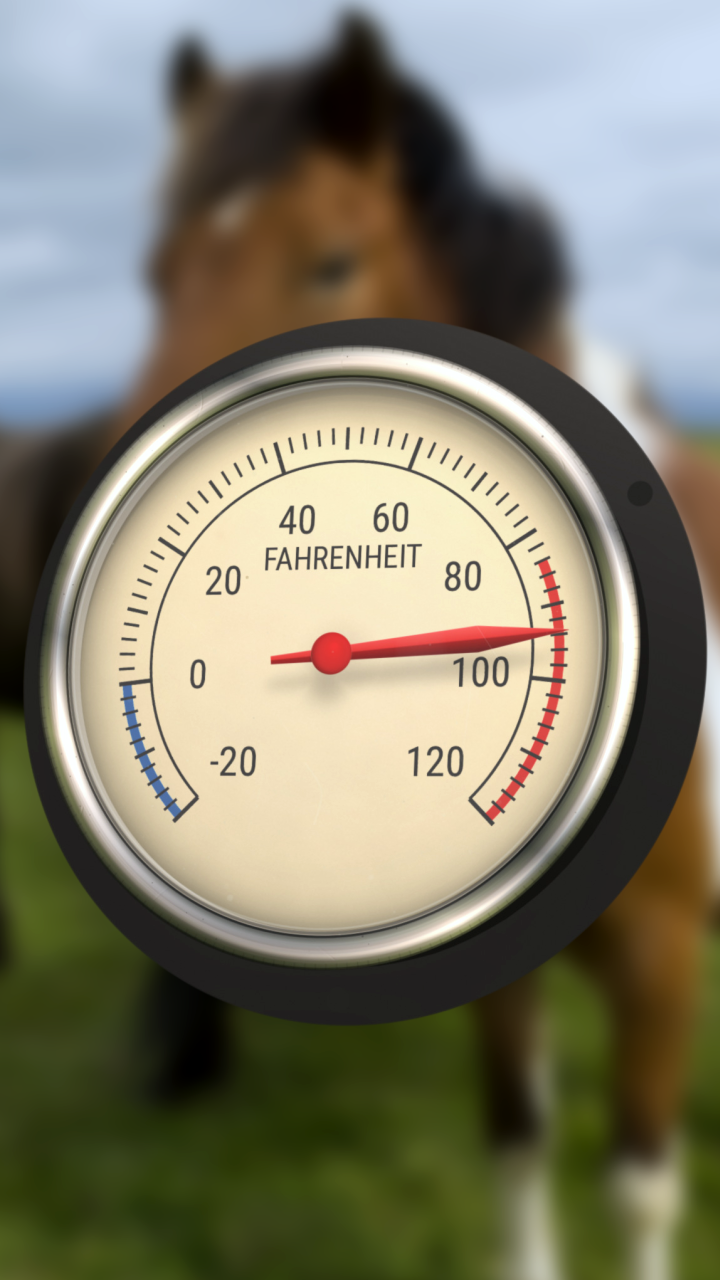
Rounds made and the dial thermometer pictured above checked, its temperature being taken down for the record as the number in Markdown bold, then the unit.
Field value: **94** °F
